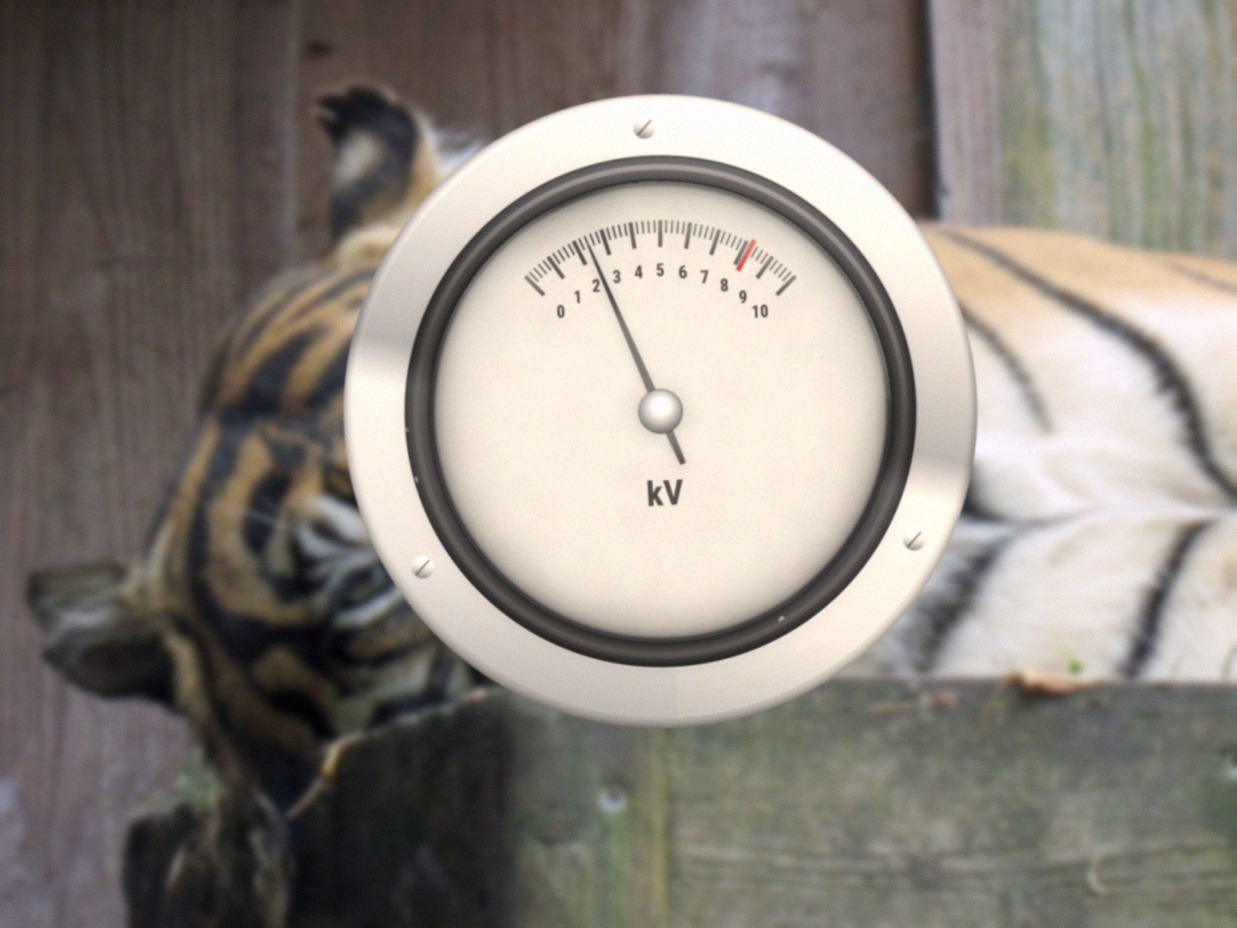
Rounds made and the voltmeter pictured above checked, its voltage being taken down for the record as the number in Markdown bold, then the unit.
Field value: **2.4** kV
